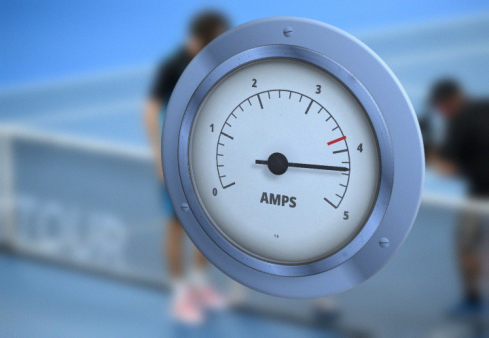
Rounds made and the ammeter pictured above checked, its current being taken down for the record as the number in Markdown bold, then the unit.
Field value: **4.3** A
